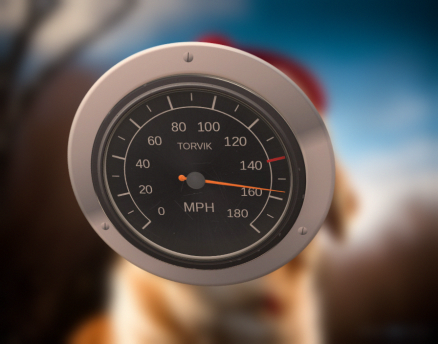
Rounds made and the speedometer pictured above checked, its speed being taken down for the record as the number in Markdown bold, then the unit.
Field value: **155** mph
